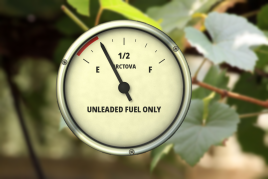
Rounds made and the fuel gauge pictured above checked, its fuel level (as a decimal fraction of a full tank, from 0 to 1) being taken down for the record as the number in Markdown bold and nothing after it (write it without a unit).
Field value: **0.25**
